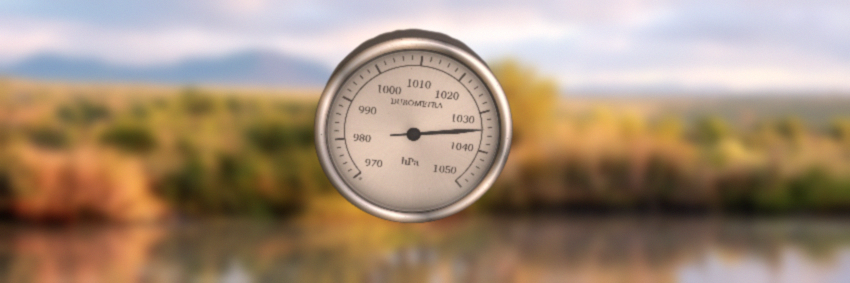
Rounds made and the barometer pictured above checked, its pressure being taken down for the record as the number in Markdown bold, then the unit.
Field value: **1034** hPa
